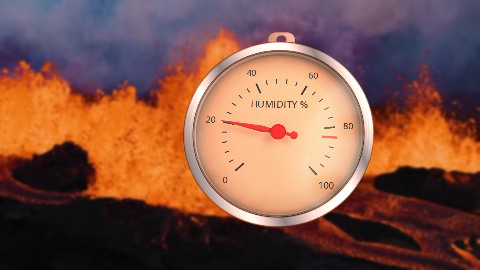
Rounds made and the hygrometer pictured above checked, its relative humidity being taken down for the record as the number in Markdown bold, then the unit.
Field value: **20** %
